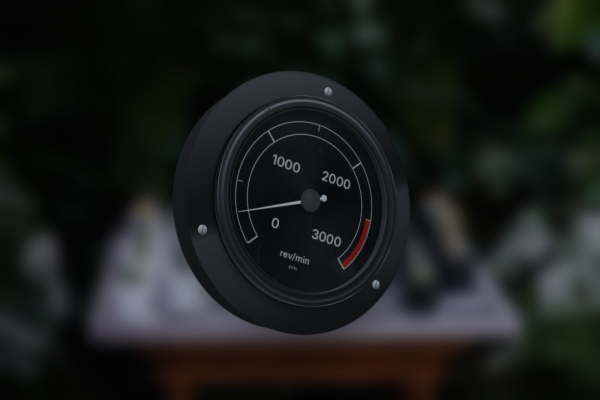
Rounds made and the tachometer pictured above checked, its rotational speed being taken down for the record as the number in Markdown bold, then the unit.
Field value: **250** rpm
